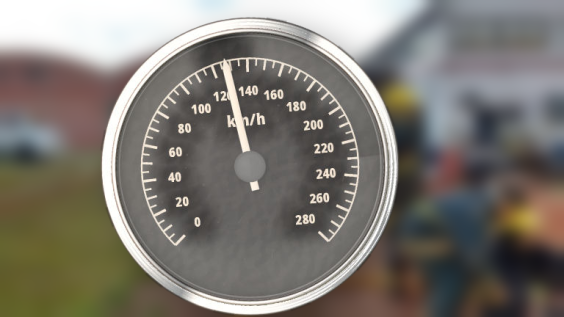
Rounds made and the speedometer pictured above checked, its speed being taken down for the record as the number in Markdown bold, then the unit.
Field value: **127.5** km/h
